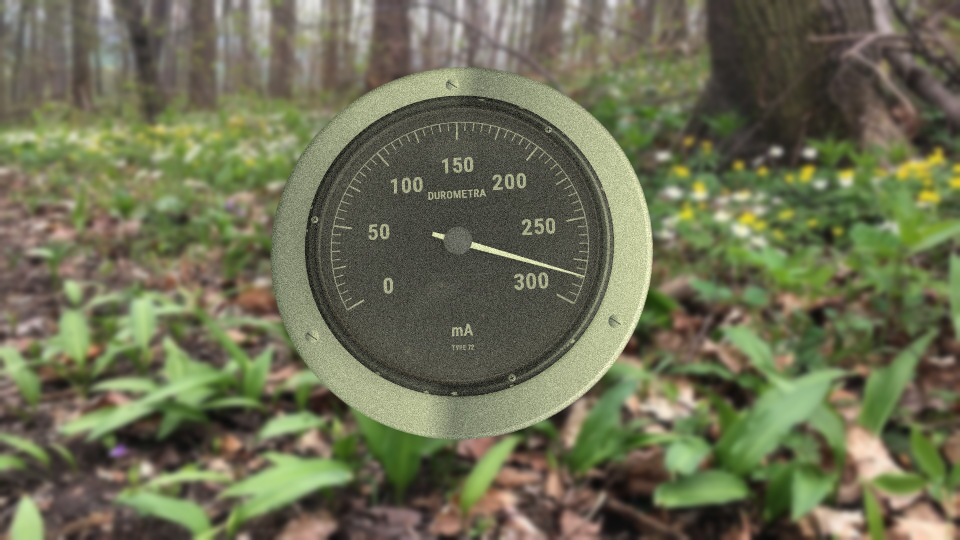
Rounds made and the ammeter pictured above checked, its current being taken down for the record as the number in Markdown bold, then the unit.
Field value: **285** mA
